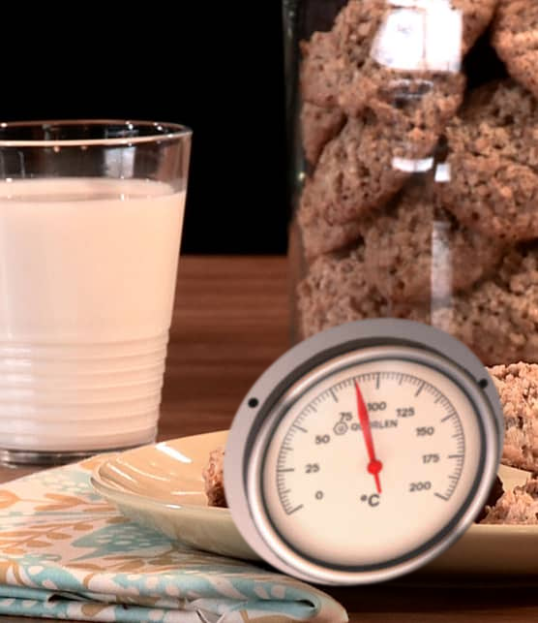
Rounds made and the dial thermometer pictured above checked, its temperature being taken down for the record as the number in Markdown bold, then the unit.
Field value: **87.5** °C
